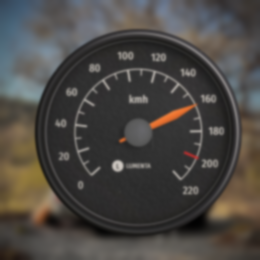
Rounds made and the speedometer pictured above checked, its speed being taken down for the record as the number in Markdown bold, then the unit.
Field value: **160** km/h
